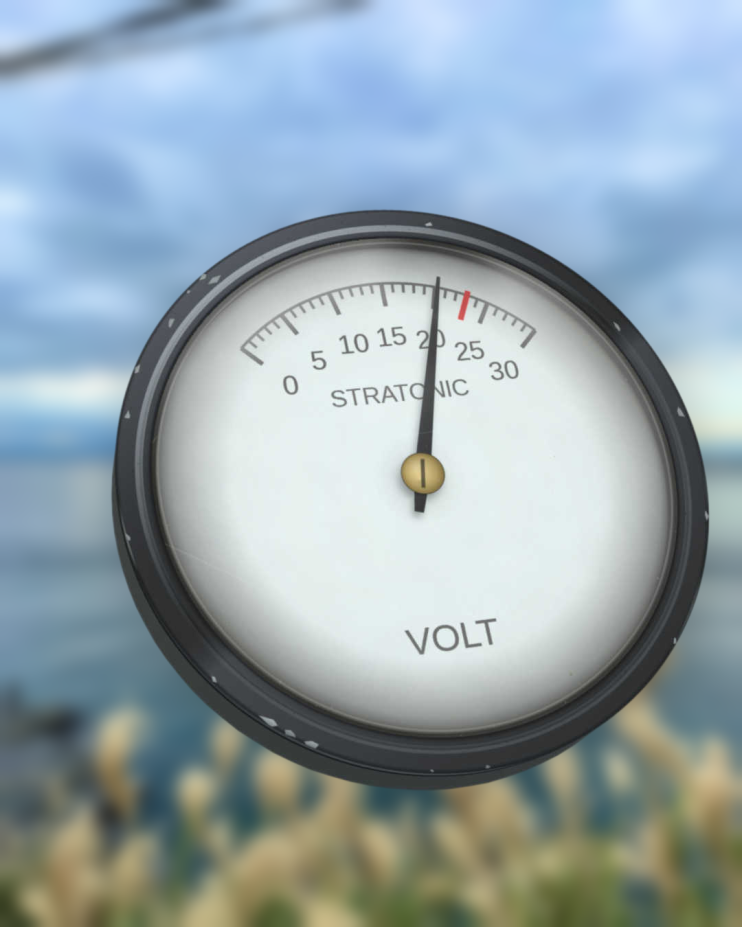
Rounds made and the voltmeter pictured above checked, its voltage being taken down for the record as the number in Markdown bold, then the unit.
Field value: **20** V
